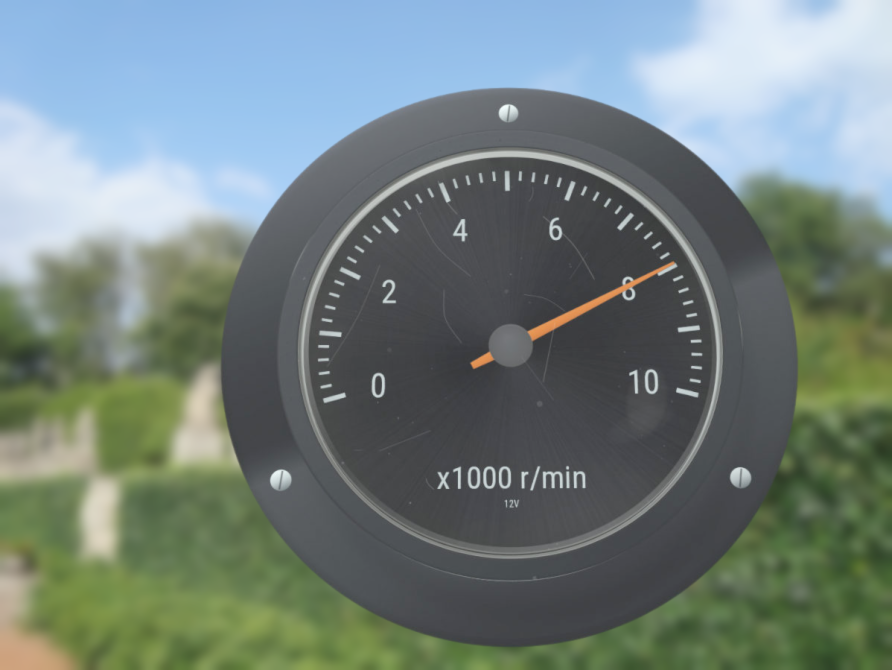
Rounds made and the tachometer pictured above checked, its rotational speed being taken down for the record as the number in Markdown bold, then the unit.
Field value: **8000** rpm
